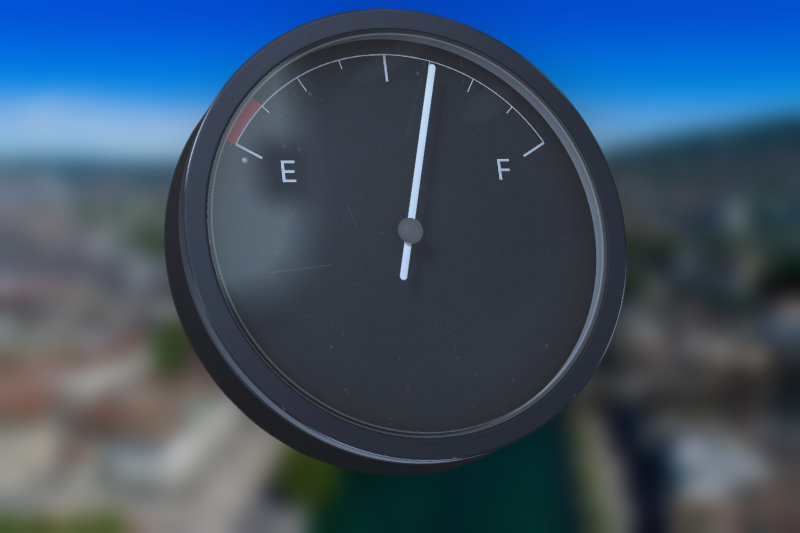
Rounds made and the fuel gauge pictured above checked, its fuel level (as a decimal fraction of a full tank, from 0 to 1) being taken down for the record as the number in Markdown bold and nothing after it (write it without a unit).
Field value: **0.625**
